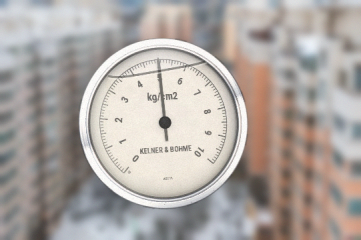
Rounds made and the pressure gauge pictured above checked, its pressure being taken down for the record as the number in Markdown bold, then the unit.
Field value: **5** kg/cm²
